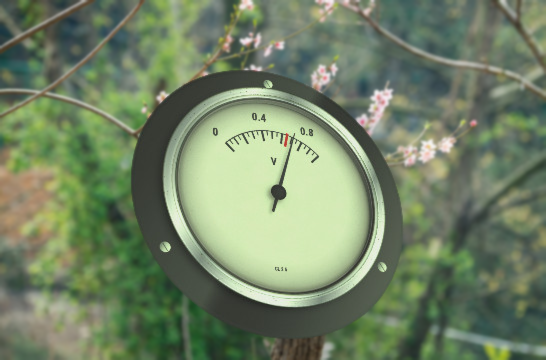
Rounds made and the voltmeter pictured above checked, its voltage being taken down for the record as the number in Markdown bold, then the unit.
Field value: **0.7** V
